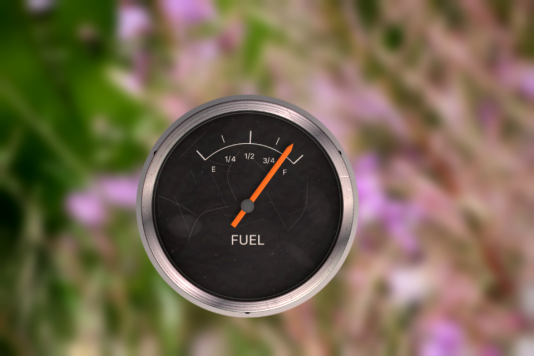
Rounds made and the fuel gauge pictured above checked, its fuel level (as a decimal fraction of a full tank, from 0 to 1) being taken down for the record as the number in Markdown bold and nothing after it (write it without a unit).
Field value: **0.875**
